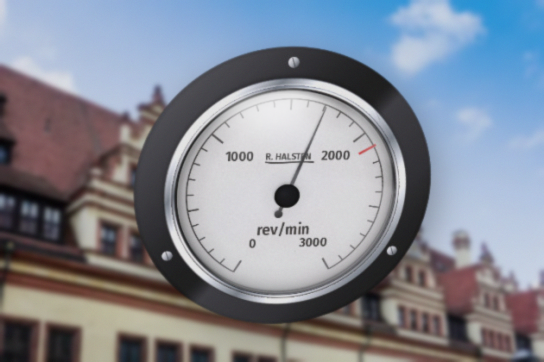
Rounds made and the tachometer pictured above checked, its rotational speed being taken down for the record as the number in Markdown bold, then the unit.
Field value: **1700** rpm
